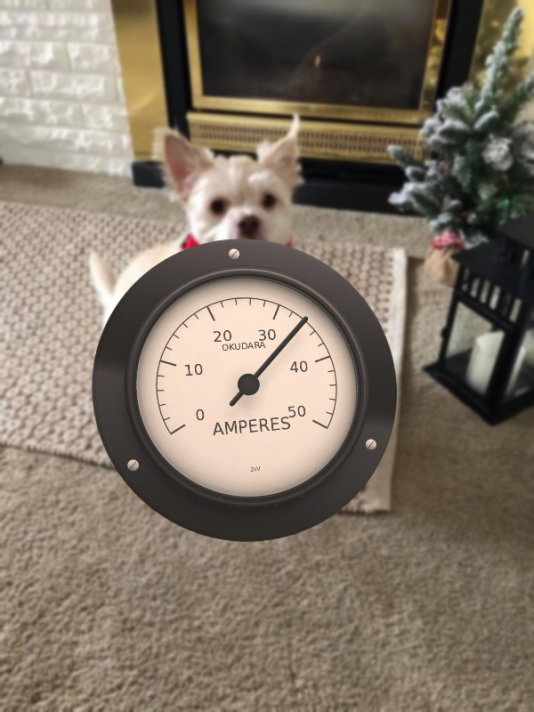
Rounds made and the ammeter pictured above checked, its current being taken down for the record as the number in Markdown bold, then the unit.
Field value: **34** A
